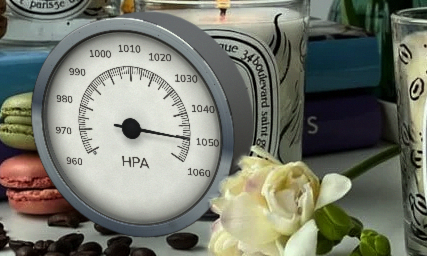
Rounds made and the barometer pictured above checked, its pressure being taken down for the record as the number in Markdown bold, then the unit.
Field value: **1050** hPa
